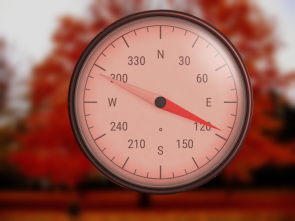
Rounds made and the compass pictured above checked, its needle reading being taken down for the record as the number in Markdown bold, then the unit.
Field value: **115** °
